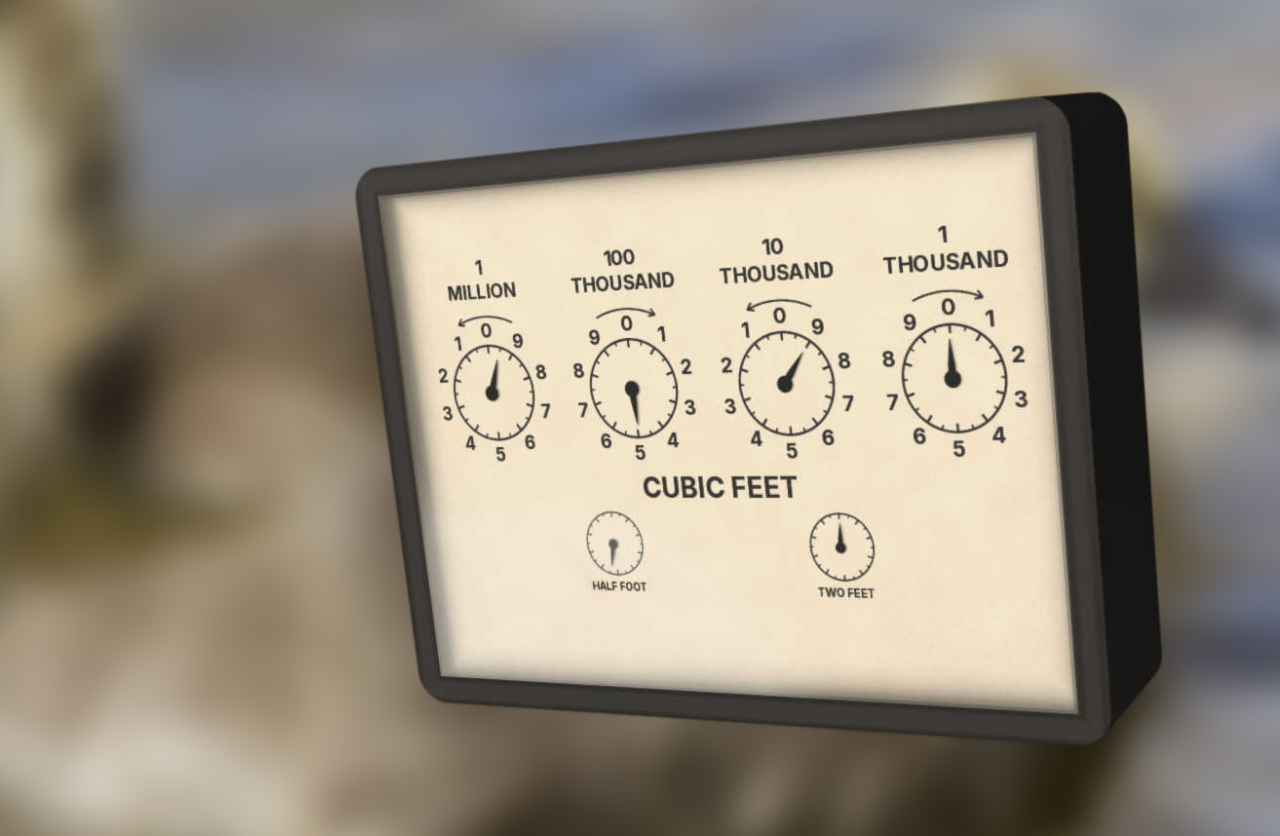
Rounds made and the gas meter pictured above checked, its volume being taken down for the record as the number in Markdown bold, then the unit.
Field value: **949000** ft³
